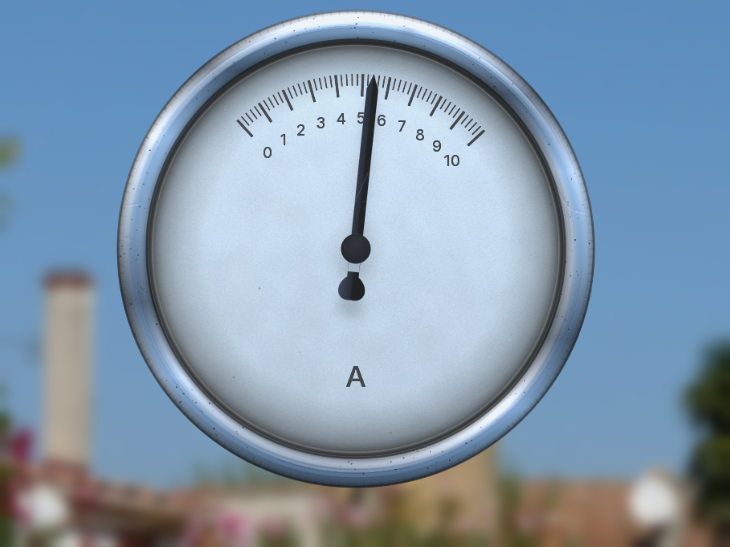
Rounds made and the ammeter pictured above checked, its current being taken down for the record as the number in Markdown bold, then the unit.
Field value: **5.4** A
